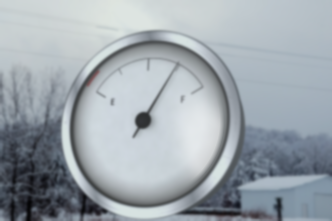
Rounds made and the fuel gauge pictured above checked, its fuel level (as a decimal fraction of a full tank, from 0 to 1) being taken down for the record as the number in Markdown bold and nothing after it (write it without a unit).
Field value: **0.75**
